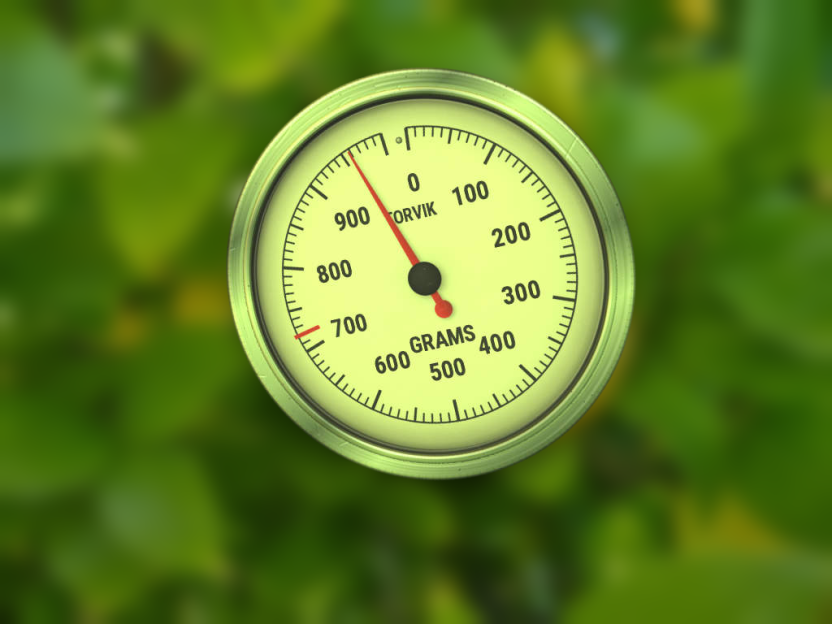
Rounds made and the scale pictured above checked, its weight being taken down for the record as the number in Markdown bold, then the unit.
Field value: **960** g
